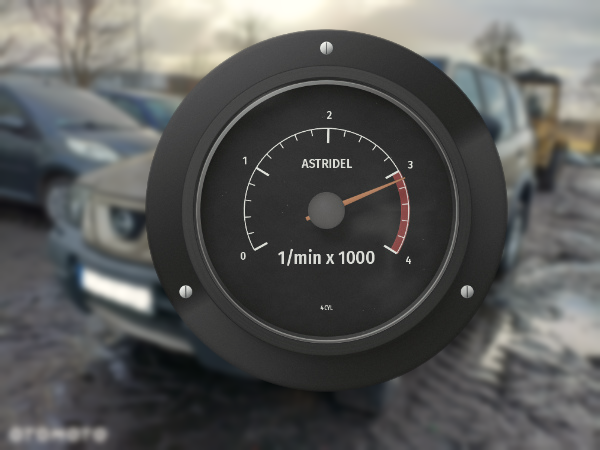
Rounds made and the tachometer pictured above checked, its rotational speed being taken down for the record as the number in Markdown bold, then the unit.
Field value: **3100** rpm
